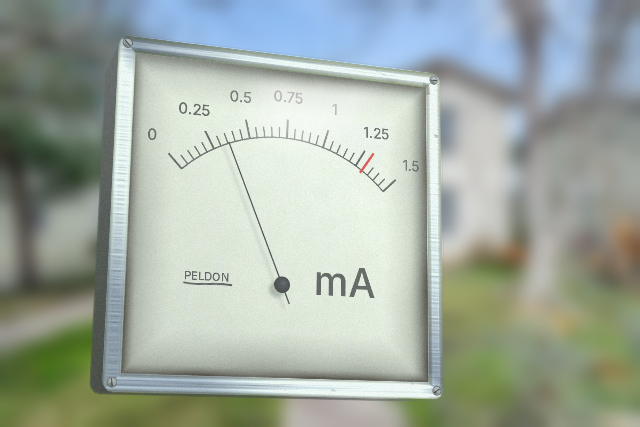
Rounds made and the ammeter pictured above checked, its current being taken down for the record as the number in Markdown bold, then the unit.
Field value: **0.35** mA
